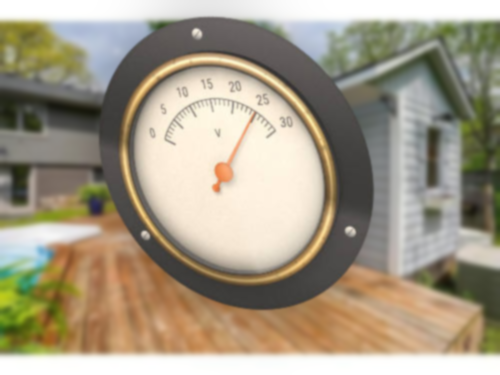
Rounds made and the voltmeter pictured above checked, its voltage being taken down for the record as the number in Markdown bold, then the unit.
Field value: **25** V
